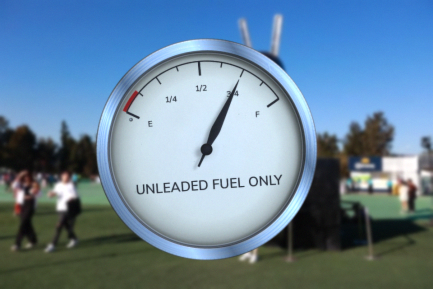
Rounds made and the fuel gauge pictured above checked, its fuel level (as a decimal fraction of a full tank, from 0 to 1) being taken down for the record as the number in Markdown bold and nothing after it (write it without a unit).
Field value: **0.75**
